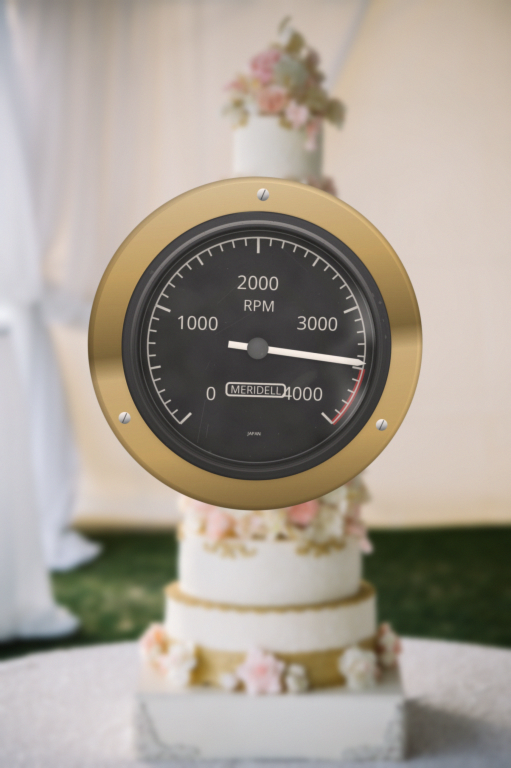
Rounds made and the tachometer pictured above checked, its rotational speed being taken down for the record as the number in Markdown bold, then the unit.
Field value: **3450** rpm
